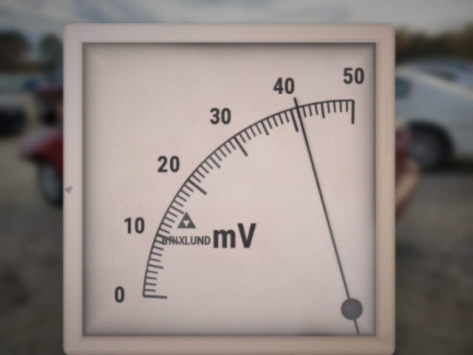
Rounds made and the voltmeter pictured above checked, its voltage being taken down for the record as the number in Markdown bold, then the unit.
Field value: **41** mV
